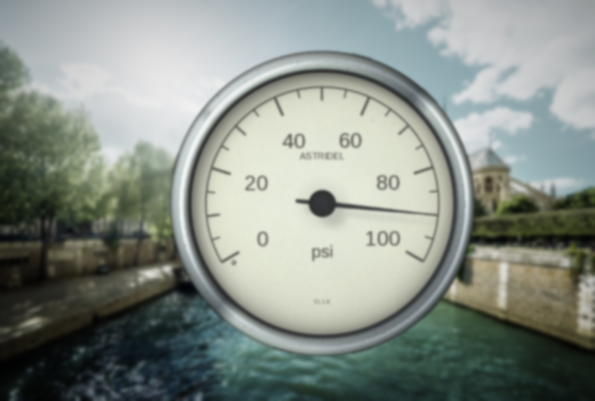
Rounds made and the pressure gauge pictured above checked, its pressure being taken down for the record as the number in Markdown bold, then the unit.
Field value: **90** psi
